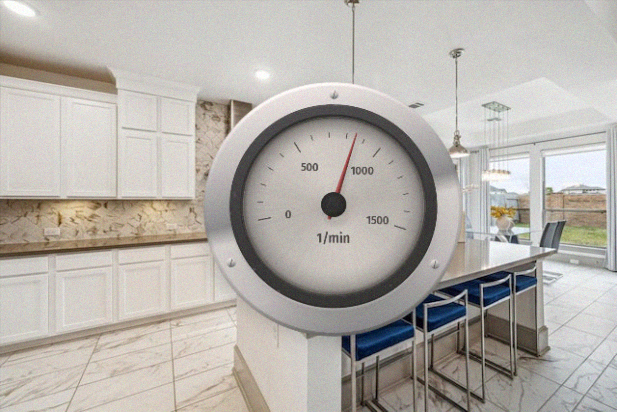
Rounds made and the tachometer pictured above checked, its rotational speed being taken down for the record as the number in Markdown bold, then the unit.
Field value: **850** rpm
